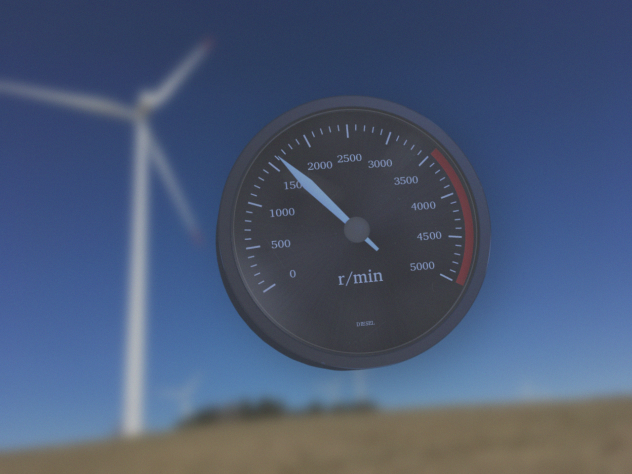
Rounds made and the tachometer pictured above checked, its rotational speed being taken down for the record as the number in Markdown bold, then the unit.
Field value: **1600** rpm
